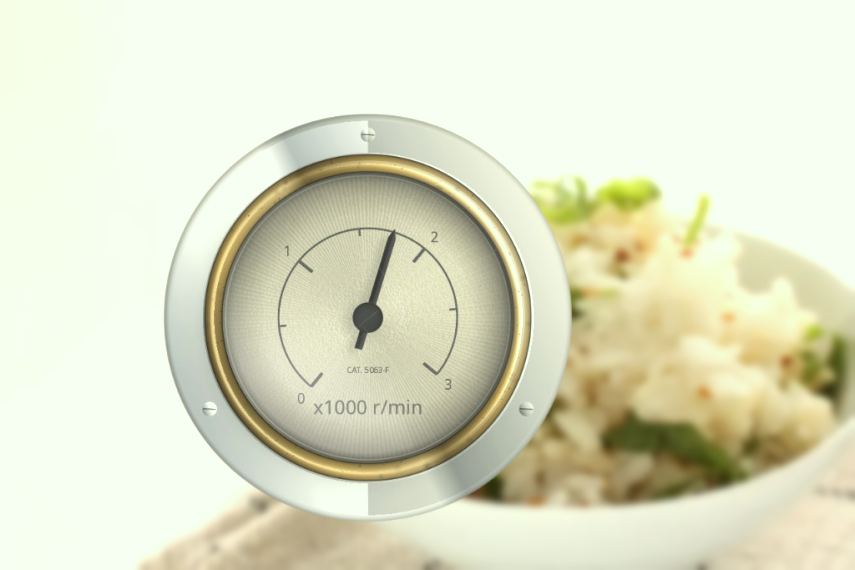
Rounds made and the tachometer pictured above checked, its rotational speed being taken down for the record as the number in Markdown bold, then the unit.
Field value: **1750** rpm
